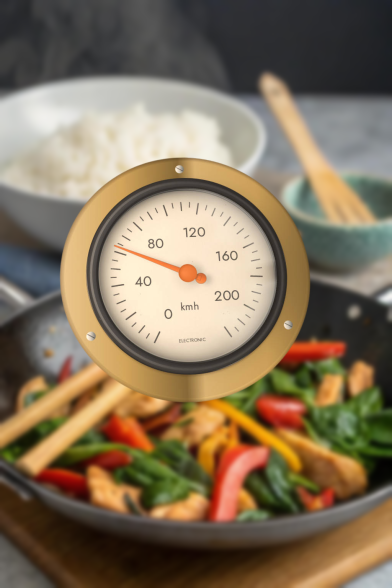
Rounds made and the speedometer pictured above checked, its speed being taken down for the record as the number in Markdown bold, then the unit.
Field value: **62.5** km/h
